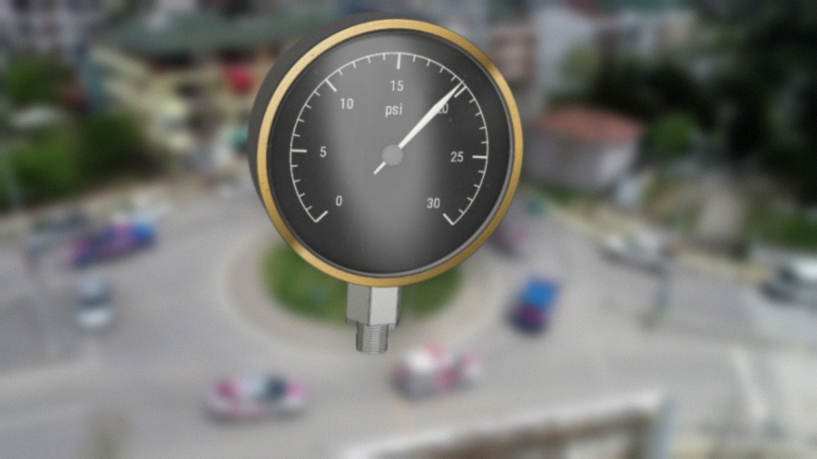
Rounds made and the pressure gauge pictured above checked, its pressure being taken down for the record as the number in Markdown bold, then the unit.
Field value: **19.5** psi
